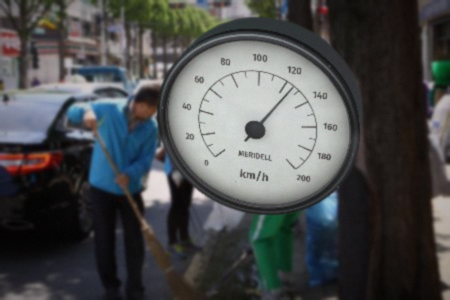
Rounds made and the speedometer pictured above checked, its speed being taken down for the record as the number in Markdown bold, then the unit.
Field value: **125** km/h
